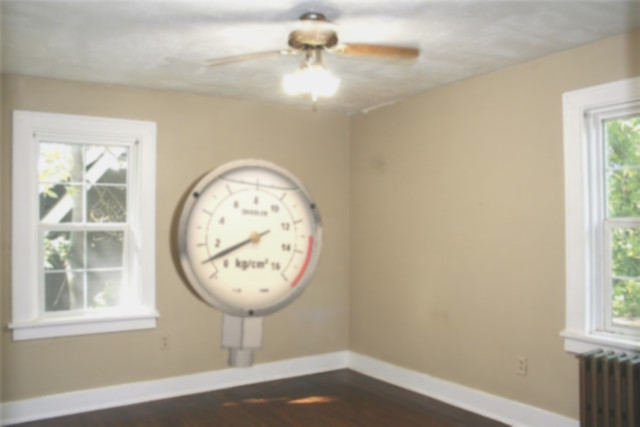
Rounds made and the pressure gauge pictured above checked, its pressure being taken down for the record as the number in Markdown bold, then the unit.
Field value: **1** kg/cm²
